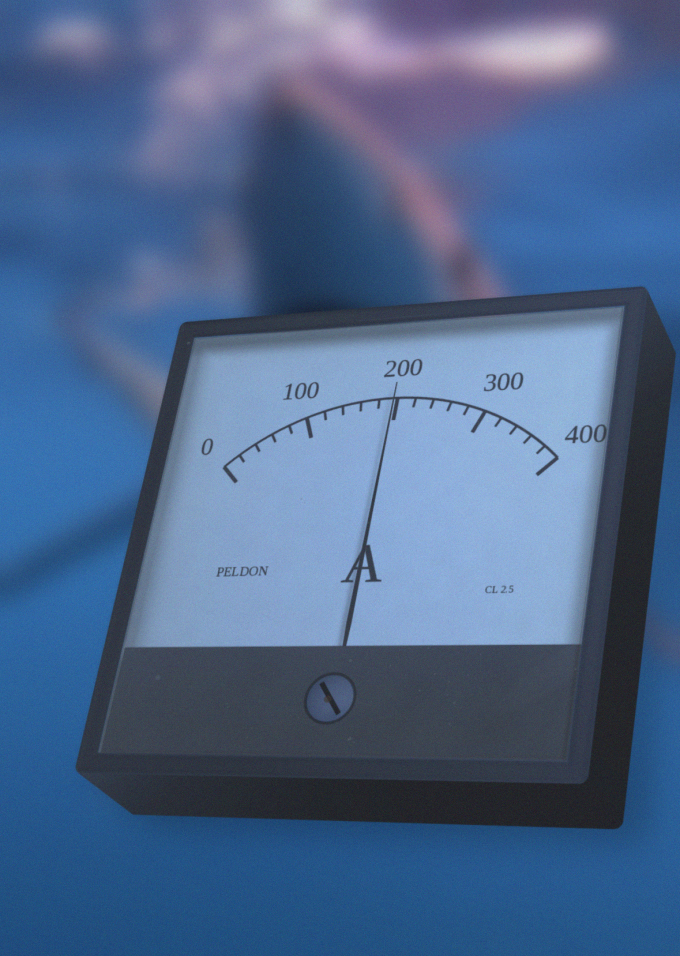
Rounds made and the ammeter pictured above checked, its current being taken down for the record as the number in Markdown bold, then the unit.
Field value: **200** A
